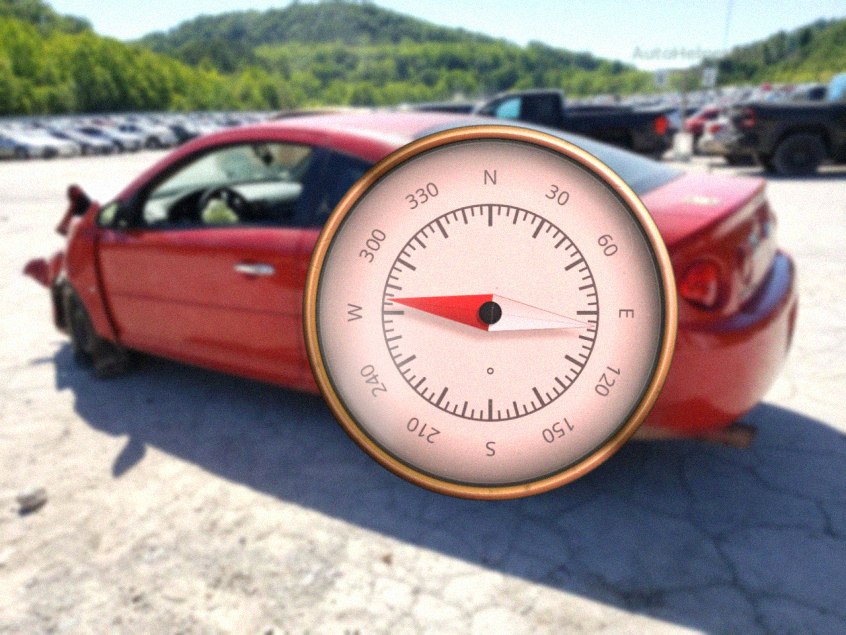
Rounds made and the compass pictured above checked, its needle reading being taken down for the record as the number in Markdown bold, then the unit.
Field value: **277.5** °
